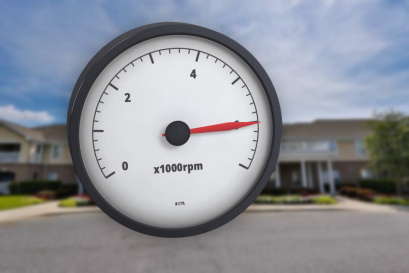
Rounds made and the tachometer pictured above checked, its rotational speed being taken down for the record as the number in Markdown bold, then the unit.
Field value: **6000** rpm
